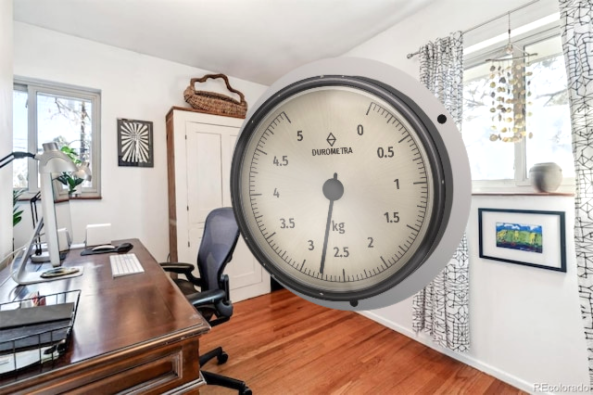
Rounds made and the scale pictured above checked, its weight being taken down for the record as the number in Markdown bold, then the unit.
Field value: **2.75** kg
